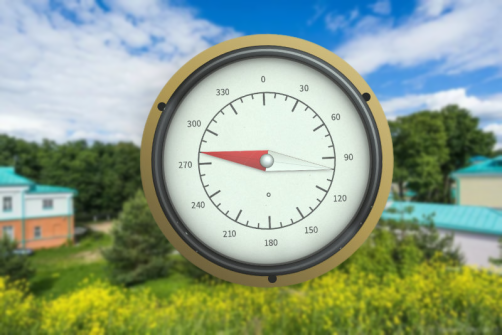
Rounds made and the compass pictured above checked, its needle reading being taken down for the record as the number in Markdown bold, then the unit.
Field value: **280** °
